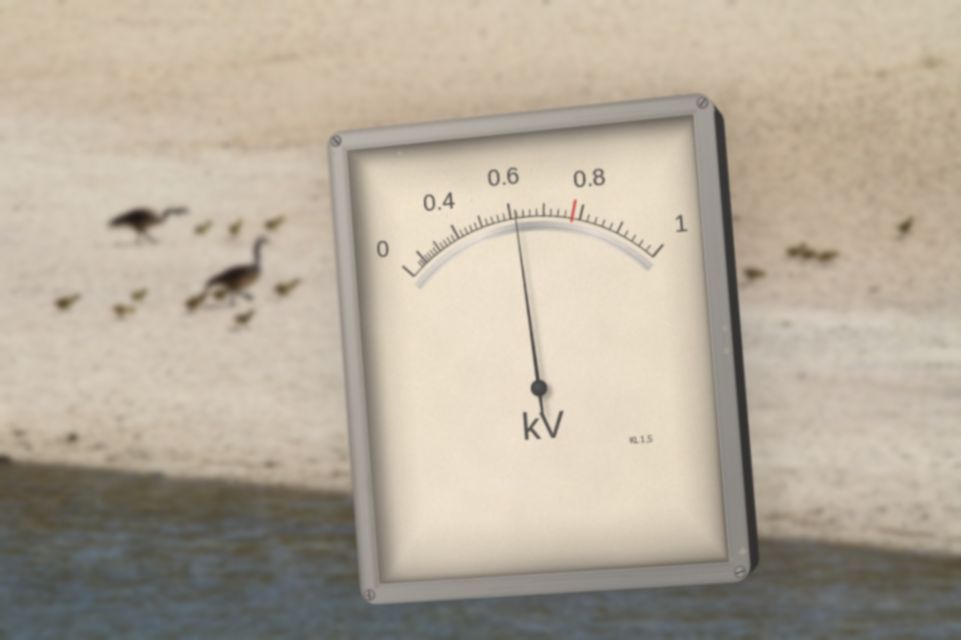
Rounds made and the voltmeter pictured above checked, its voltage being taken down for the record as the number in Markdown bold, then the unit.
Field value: **0.62** kV
